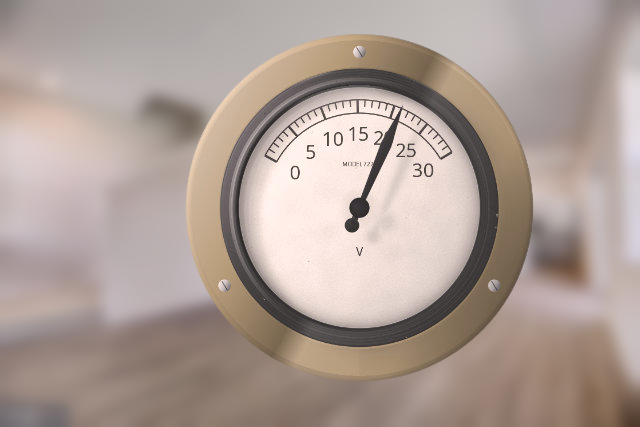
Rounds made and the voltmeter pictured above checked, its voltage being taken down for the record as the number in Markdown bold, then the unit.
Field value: **21** V
